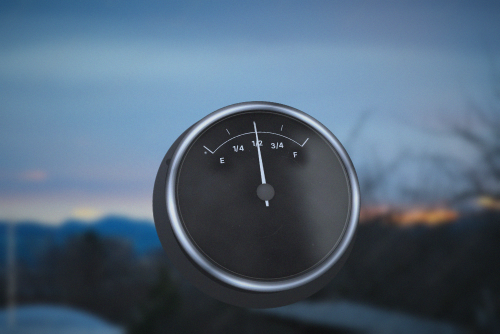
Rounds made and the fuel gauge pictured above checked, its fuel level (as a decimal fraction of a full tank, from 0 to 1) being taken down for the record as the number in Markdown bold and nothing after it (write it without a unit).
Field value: **0.5**
